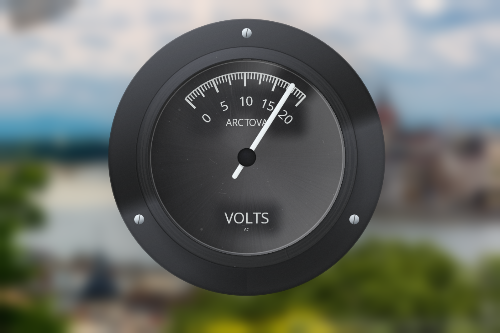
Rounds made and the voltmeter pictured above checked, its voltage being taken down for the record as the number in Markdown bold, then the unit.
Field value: **17.5** V
